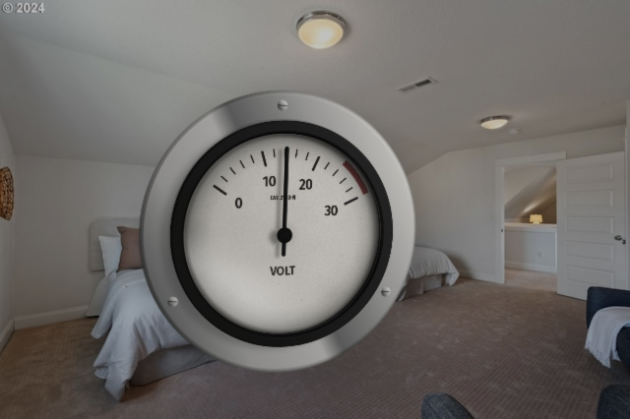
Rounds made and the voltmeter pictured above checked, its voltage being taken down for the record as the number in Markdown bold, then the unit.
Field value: **14** V
